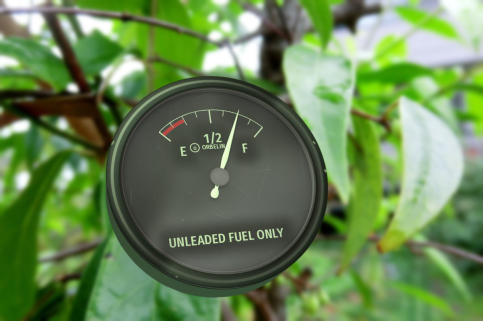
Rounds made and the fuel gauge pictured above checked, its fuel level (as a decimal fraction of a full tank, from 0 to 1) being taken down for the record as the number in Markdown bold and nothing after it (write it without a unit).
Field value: **0.75**
